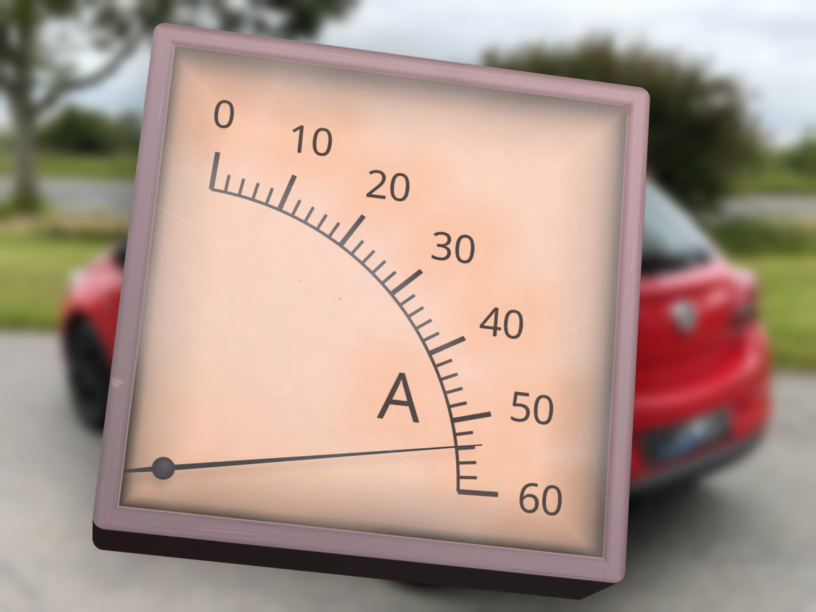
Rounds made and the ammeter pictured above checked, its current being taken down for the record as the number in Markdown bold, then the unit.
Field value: **54** A
